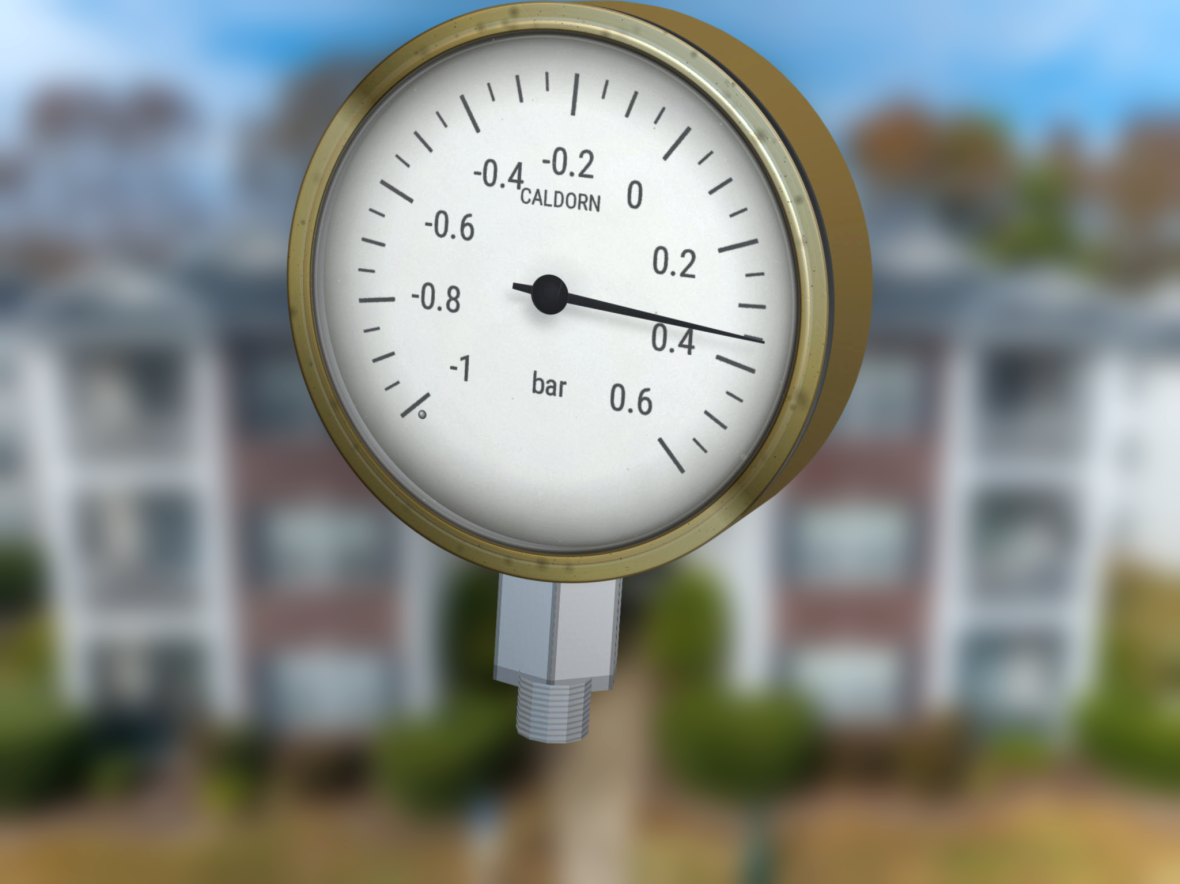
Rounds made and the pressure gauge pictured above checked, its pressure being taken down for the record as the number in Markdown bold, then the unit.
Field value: **0.35** bar
